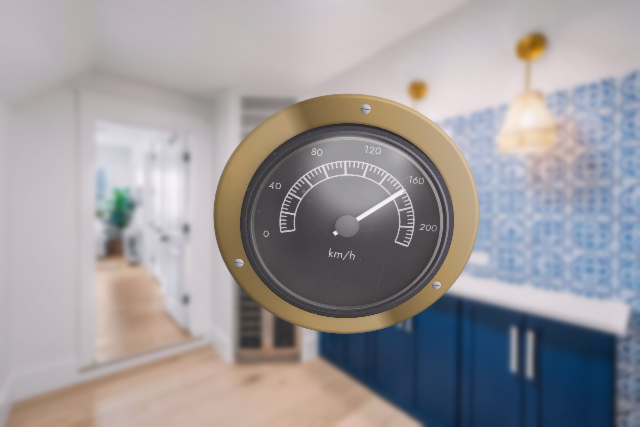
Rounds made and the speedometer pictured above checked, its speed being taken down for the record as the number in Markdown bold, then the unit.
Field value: **160** km/h
